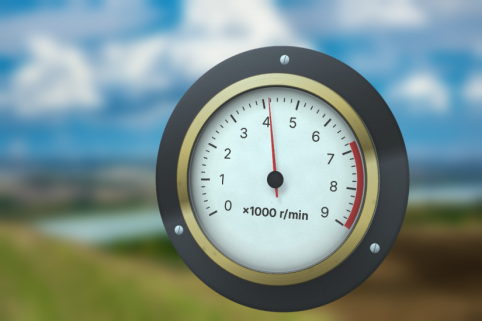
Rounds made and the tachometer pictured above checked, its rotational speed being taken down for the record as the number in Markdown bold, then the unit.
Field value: **4200** rpm
